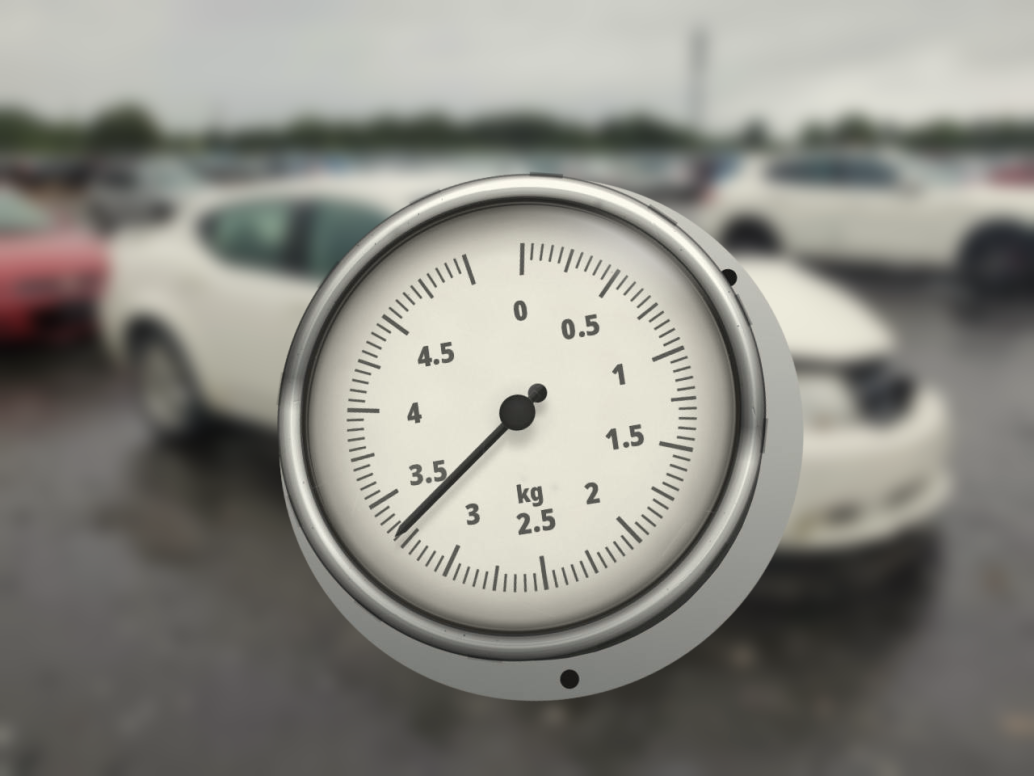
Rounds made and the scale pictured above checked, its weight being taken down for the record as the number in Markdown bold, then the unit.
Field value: **3.3** kg
